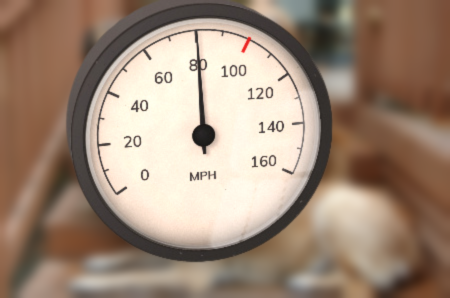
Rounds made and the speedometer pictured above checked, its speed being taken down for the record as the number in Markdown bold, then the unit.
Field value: **80** mph
